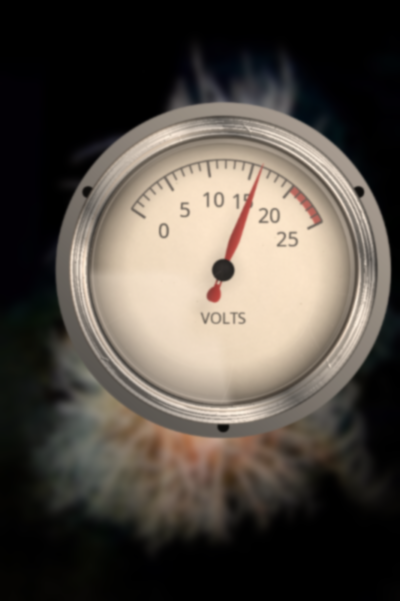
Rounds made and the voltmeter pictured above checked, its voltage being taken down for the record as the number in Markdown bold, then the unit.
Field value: **16** V
